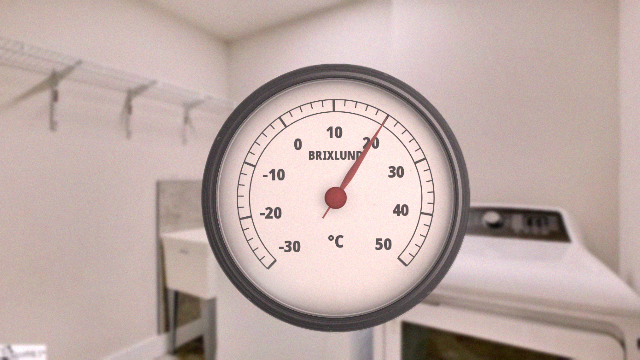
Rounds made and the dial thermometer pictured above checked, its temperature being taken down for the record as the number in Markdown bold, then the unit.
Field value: **20** °C
